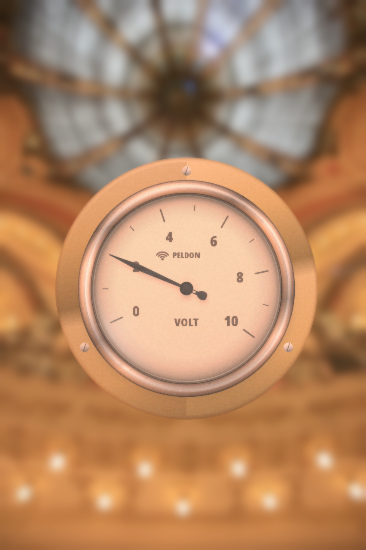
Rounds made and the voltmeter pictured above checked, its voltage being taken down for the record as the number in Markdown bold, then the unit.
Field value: **2** V
